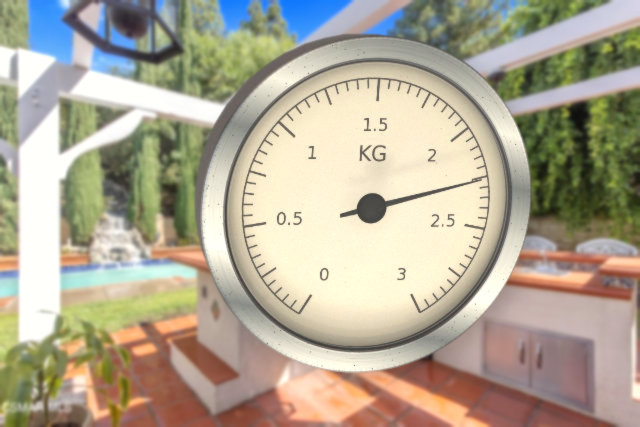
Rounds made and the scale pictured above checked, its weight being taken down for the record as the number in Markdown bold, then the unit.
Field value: **2.25** kg
